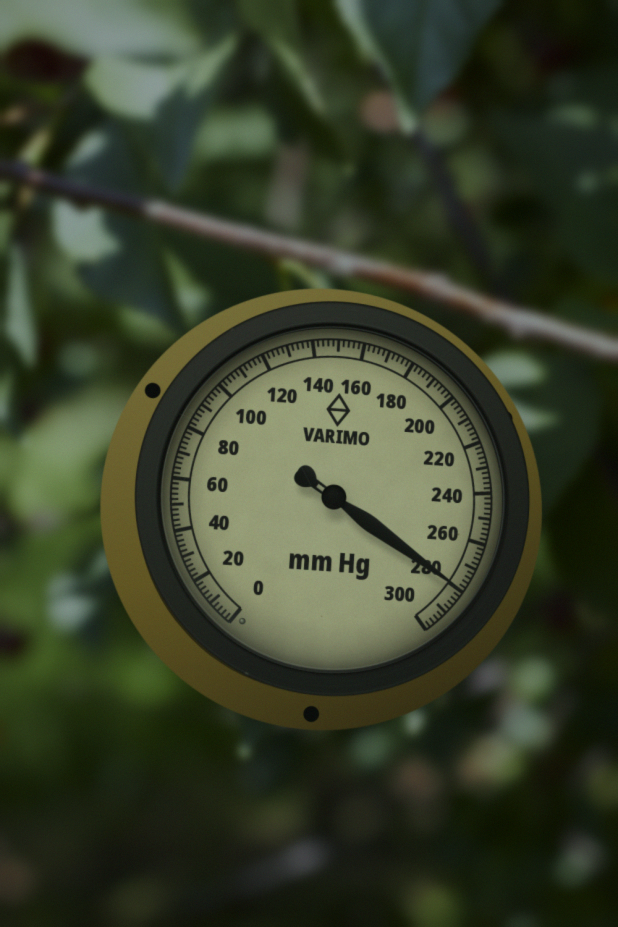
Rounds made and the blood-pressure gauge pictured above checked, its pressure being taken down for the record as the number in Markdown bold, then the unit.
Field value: **280** mmHg
